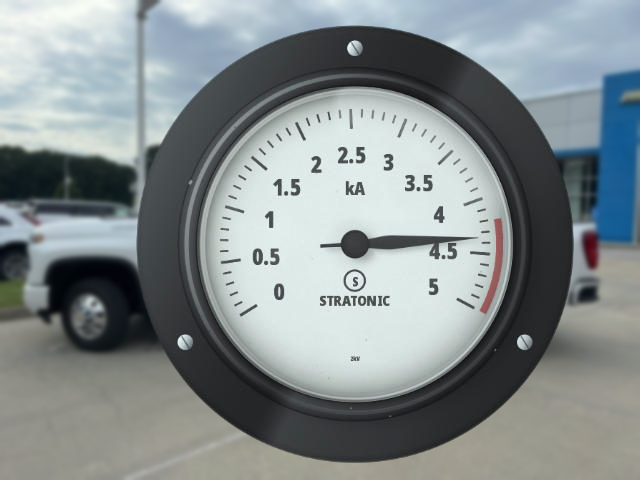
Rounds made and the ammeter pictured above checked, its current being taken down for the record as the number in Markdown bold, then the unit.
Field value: **4.35** kA
